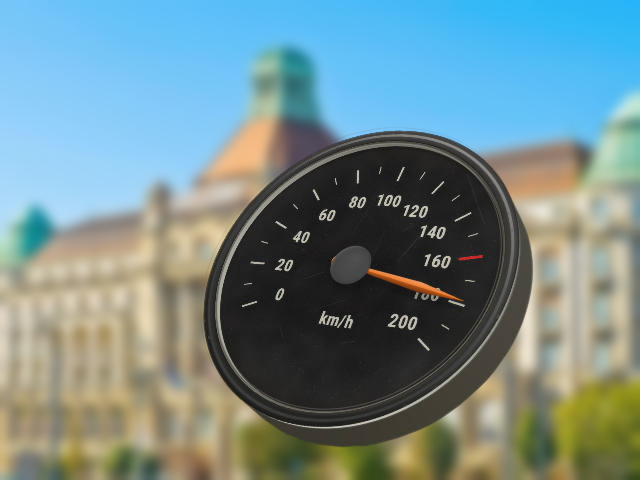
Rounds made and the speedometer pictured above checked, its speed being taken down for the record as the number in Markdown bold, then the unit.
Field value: **180** km/h
